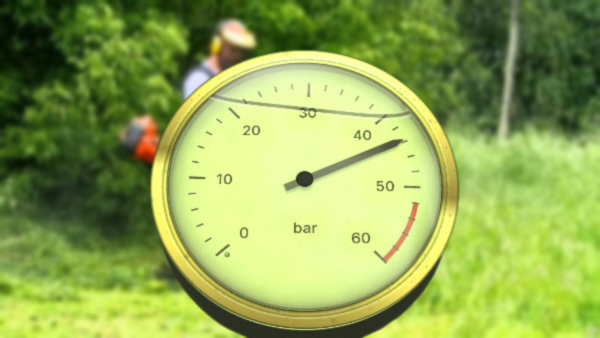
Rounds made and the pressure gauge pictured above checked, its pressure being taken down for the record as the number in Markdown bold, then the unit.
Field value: **44** bar
